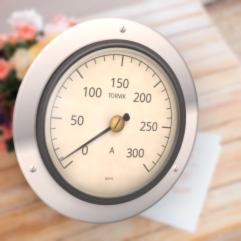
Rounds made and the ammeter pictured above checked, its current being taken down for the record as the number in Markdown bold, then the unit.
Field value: **10** A
